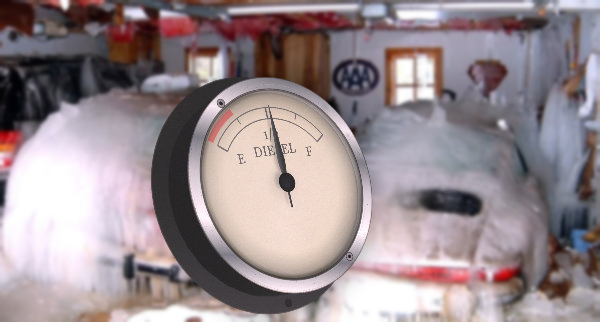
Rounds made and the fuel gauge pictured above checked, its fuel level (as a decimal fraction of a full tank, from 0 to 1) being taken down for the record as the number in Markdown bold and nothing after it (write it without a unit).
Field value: **0.5**
